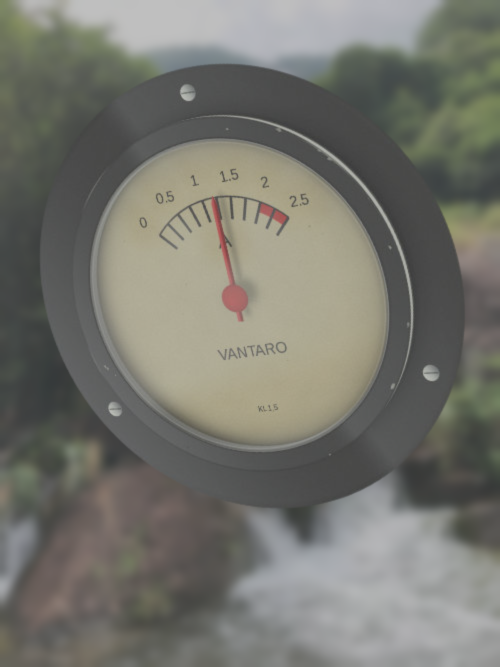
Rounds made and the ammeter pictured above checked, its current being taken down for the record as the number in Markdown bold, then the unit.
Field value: **1.25** A
